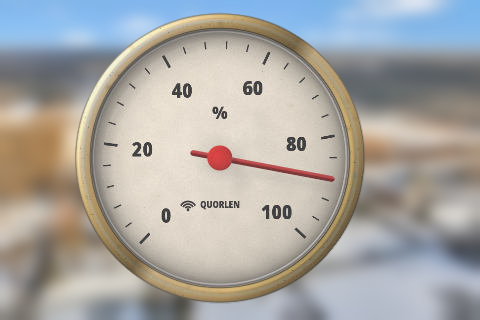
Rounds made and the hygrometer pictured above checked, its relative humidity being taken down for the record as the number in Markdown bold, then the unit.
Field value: **88** %
